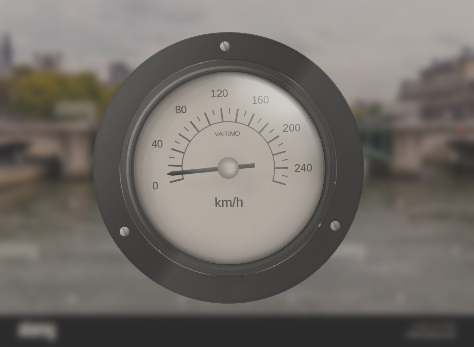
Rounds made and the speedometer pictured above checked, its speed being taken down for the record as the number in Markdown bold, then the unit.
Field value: **10** km/h
